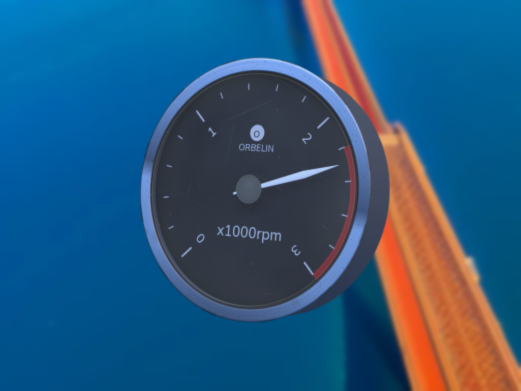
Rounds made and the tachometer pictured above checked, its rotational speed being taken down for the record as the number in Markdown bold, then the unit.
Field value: **2300** rpm
